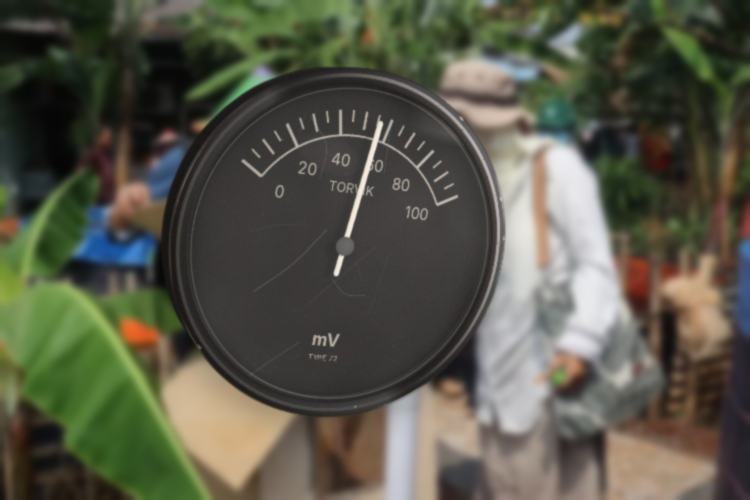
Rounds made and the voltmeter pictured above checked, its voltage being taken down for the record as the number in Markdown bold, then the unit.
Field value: **55** mV
